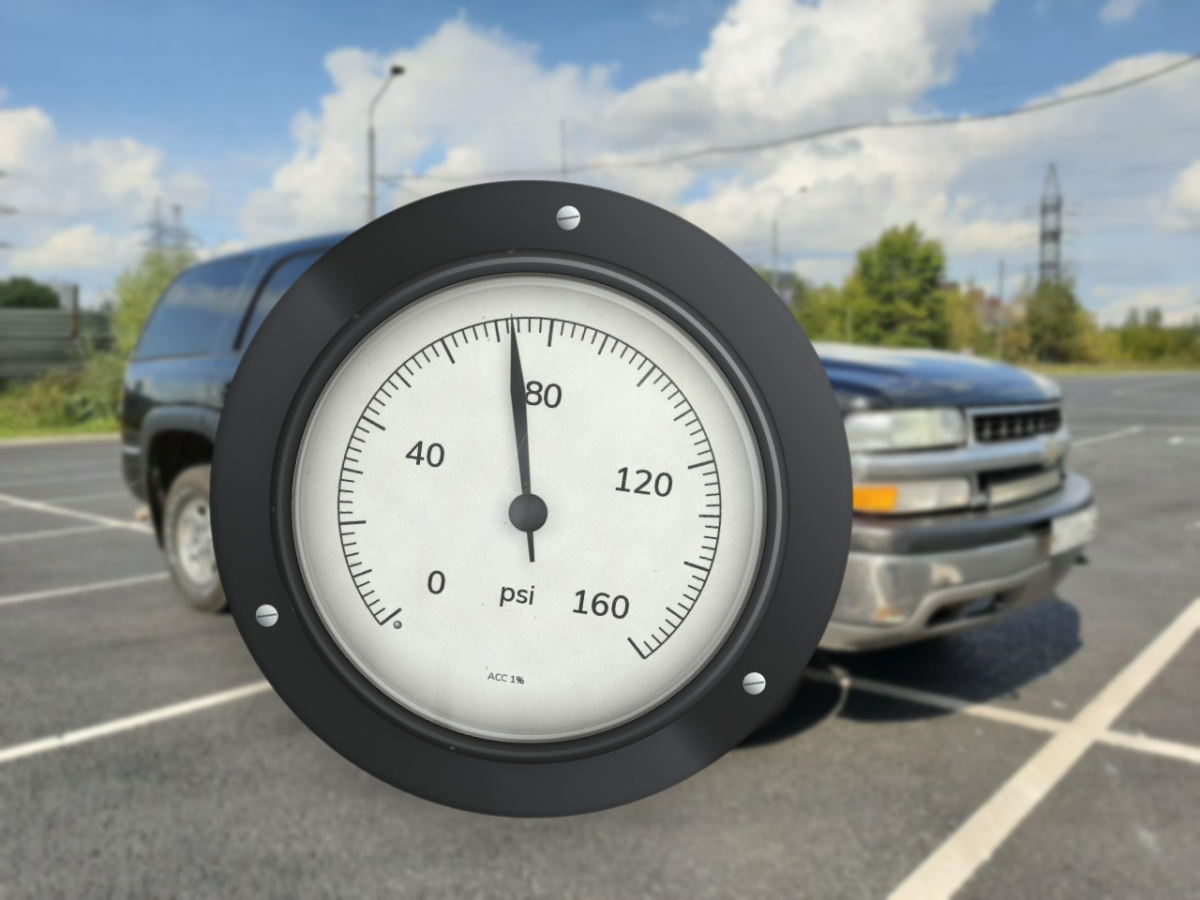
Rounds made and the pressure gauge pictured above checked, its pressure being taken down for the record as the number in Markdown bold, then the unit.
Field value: **73** psi
